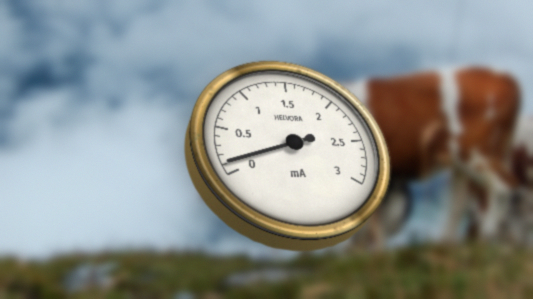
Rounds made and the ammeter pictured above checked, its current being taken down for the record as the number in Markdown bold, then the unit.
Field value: **0.1** mA
